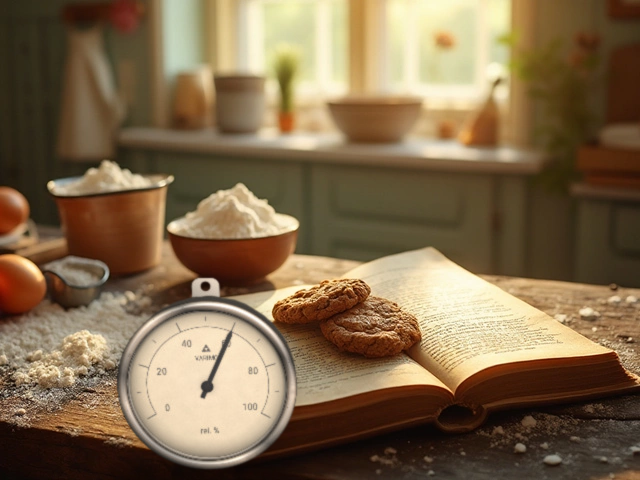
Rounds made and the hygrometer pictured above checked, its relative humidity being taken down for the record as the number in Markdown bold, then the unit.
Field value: **60** %
